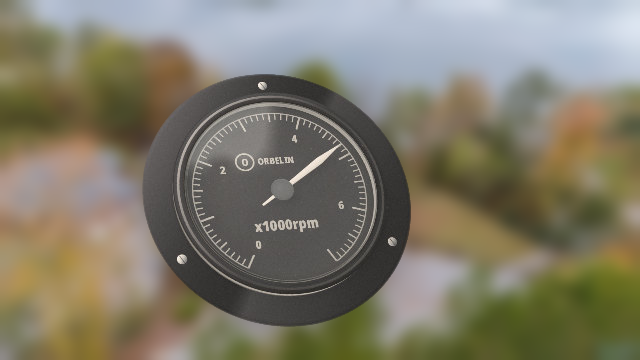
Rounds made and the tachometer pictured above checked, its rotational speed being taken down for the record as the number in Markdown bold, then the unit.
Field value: **4800** rpm
